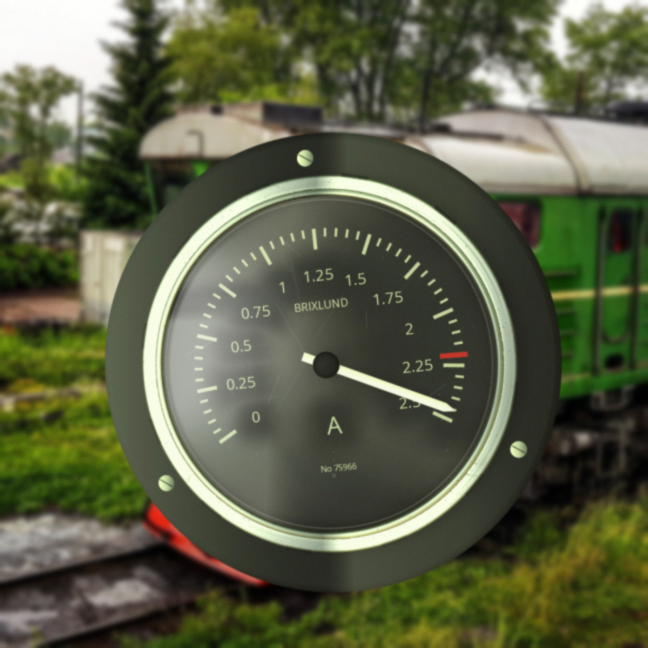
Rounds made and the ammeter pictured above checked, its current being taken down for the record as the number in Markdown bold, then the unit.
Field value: **2.45** A
